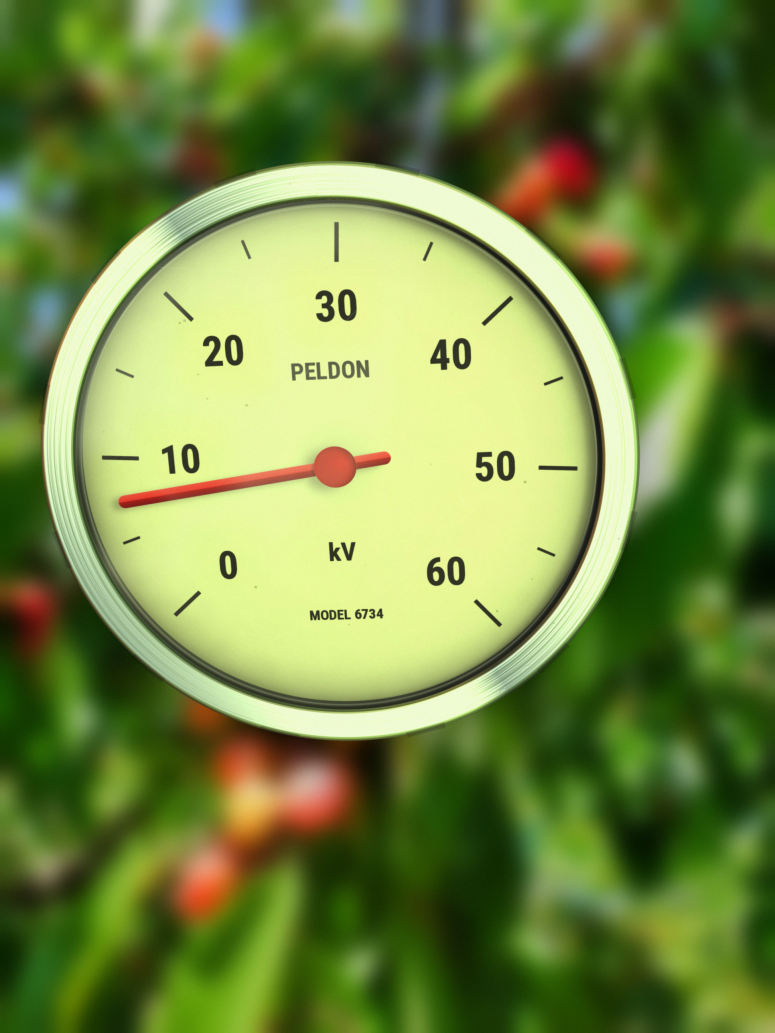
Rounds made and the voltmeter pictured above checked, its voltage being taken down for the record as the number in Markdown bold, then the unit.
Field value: **7.5** kV
